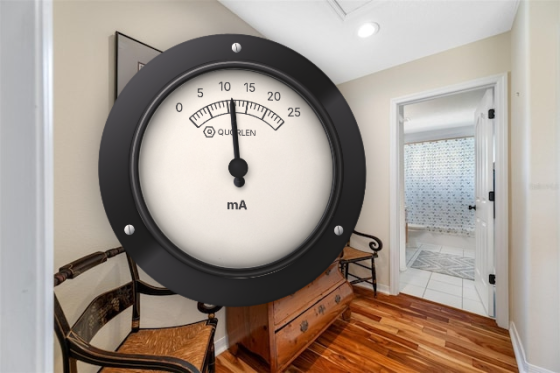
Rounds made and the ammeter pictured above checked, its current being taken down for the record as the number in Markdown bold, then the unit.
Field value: **11** mA
